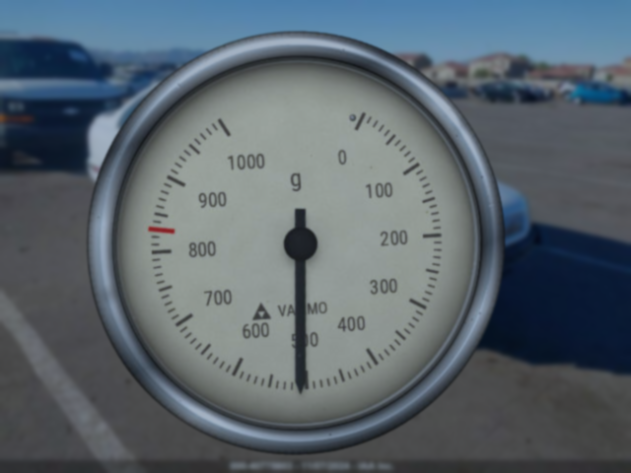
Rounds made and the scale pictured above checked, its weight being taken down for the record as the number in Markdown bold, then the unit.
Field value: **510** g
